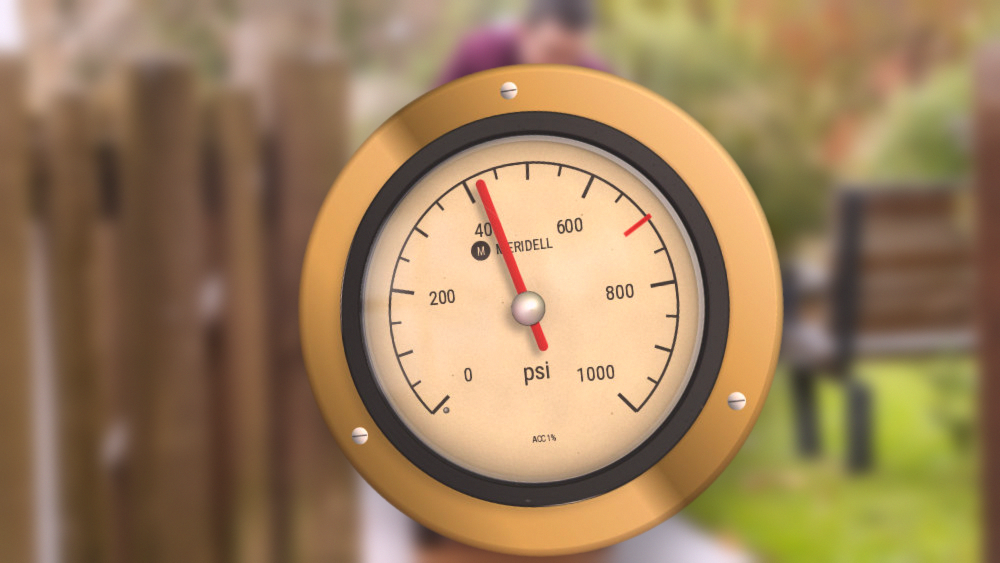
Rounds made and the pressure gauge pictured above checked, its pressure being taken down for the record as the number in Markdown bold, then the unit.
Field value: **425** psi
